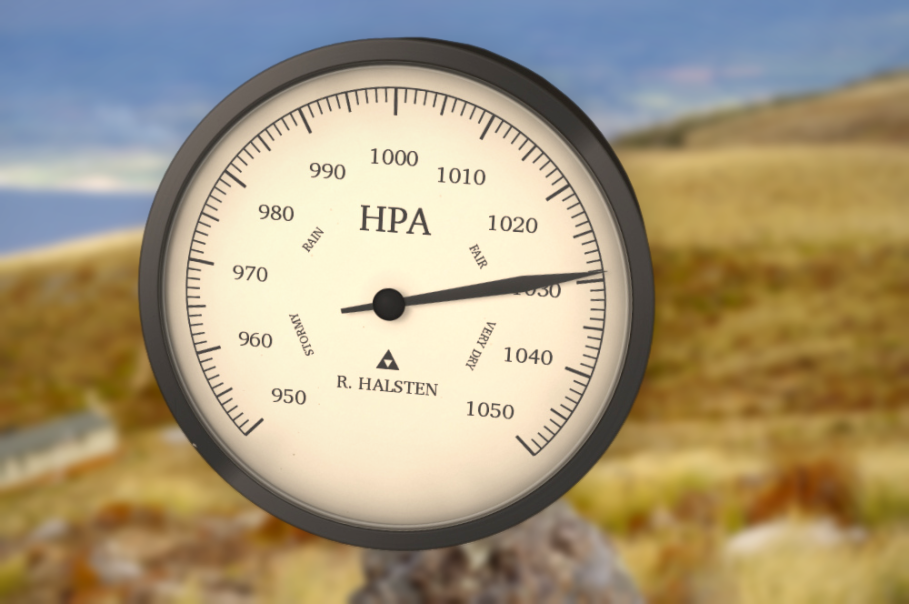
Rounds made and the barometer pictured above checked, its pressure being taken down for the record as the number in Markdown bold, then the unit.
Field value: **1029** hPa
